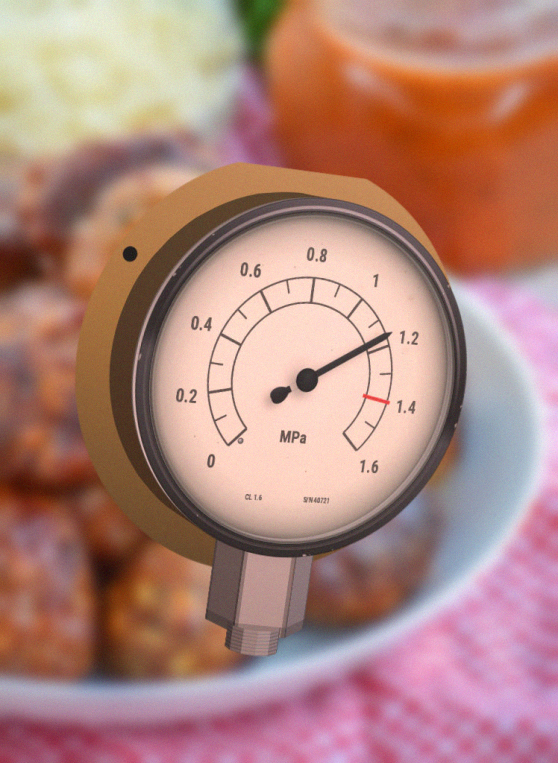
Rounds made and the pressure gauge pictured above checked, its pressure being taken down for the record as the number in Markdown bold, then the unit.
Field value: **1.15** MPa
